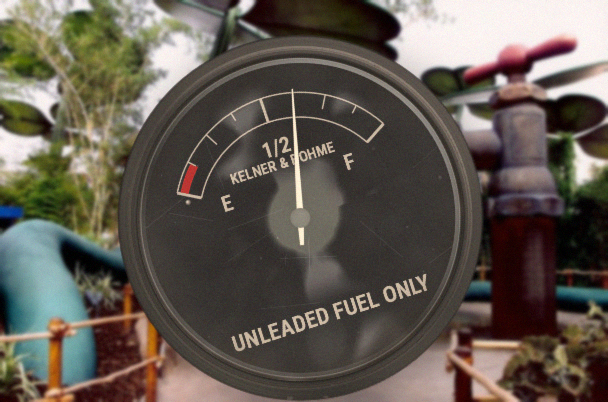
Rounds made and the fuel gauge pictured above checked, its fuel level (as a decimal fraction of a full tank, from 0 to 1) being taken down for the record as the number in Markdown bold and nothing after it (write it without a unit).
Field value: **0.625**
